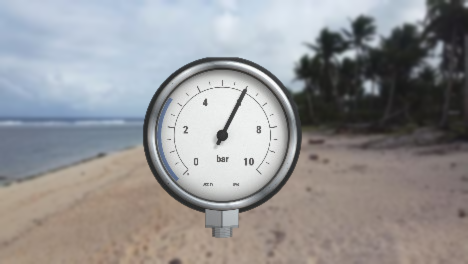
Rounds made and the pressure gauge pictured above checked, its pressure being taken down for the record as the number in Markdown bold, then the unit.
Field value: **6** bar
